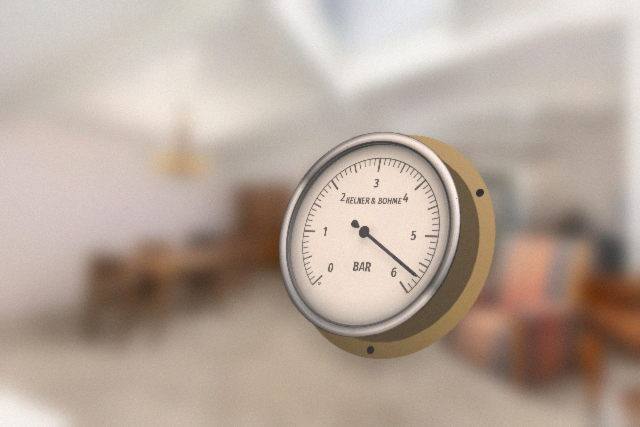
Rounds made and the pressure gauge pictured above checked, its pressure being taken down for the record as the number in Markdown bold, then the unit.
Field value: **5.7** bar
